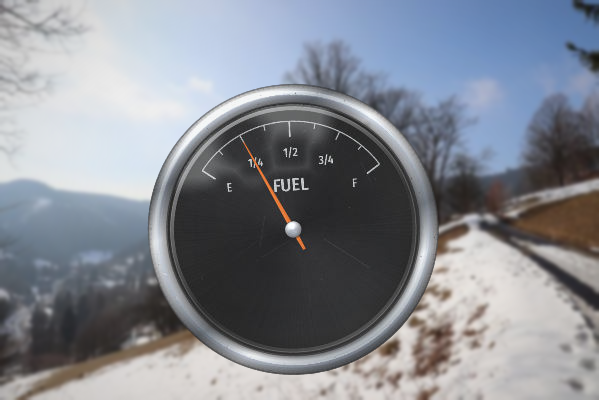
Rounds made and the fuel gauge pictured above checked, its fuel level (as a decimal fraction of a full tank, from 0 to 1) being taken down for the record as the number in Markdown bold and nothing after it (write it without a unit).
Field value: **0.25**
